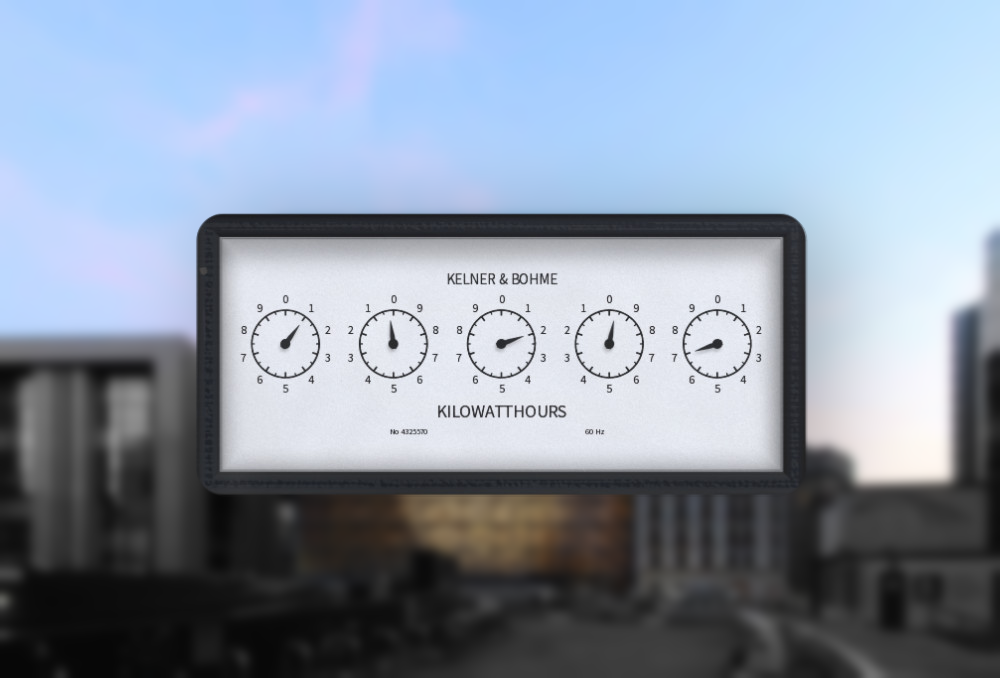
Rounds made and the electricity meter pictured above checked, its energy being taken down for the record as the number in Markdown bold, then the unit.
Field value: **10197** kWh
